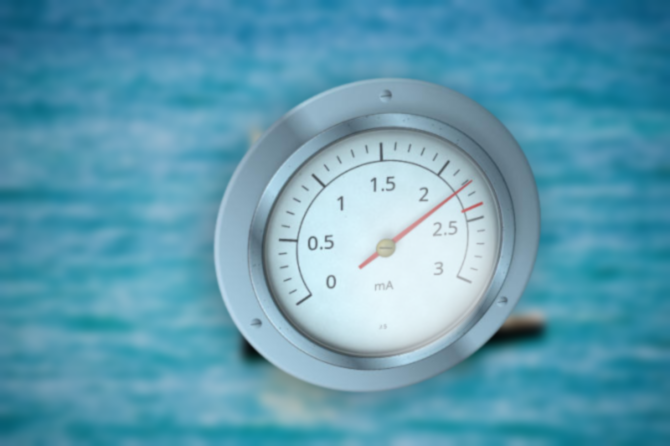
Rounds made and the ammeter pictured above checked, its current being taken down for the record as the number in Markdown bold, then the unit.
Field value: **2.2** mA
